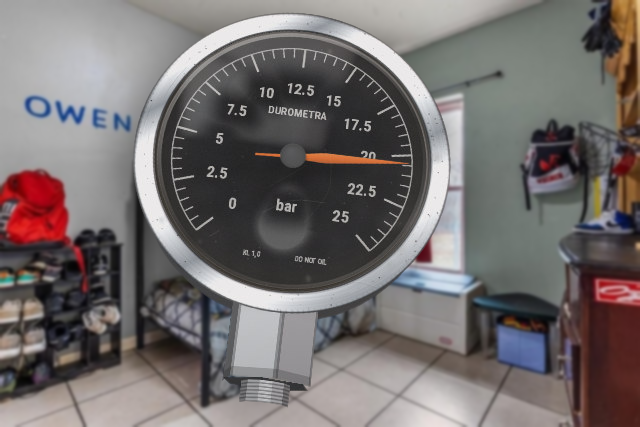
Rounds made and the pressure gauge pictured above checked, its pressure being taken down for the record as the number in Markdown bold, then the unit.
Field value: **20.5** bar
